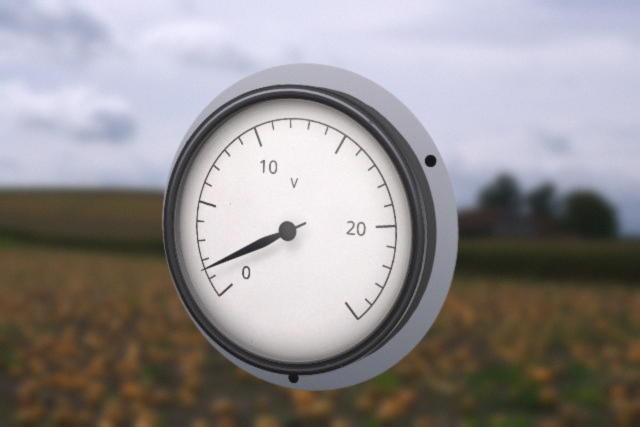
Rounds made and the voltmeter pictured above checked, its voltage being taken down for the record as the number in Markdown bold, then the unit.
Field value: **1.5** V
